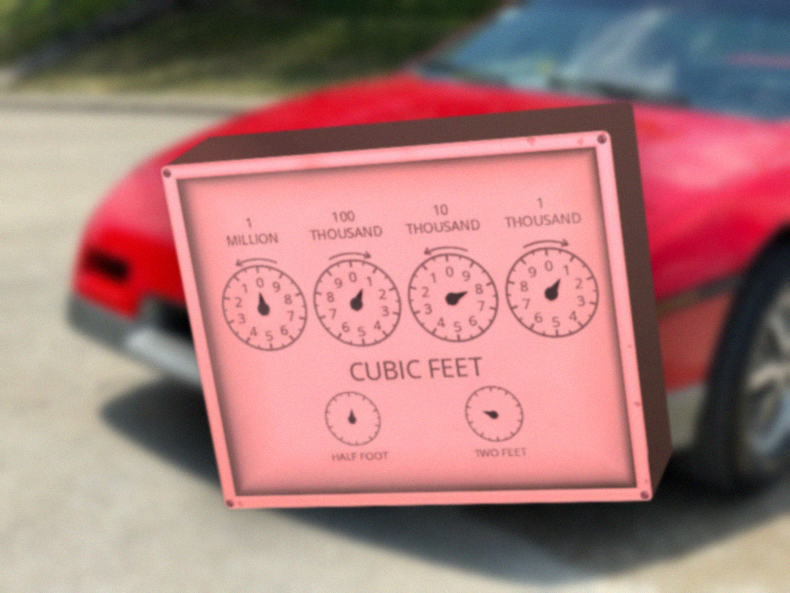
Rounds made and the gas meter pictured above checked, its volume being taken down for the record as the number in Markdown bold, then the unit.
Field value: **8100** ft³
